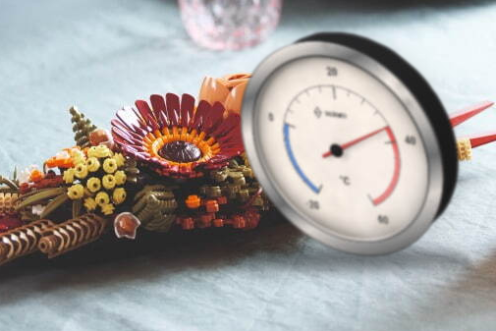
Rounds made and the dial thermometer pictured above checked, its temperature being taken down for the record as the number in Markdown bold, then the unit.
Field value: **36** °C
